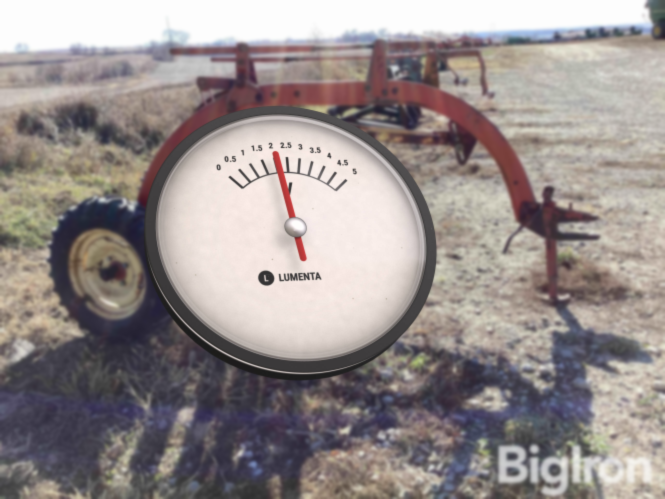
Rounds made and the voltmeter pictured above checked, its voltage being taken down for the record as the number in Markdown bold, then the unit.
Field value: **2** V
